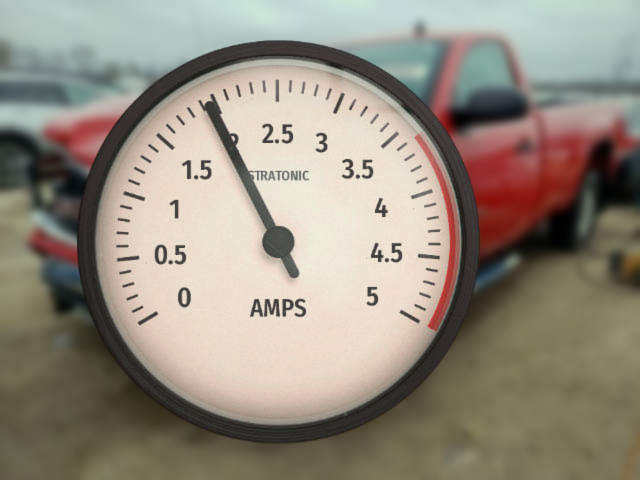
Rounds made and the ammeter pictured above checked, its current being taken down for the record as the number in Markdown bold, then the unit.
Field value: **1.95** A
